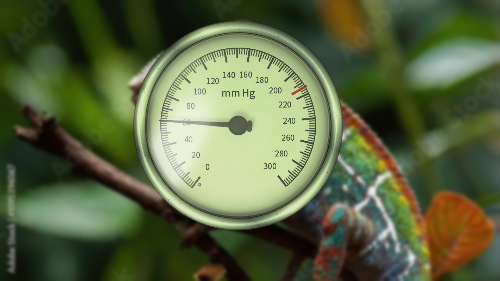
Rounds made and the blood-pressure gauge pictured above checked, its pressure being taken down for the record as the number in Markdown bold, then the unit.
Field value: **60** mmHg
